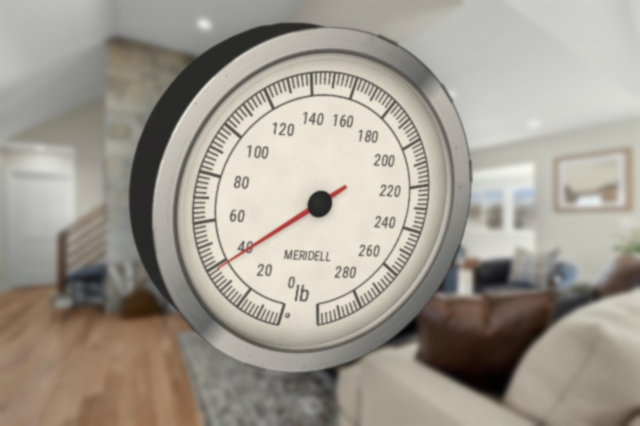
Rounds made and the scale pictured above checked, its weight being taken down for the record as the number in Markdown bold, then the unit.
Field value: **40** lb
